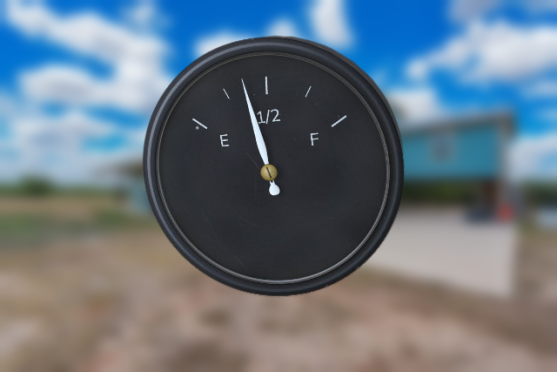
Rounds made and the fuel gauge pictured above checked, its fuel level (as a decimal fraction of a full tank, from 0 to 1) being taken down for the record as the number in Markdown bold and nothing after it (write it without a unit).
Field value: **0.375**
